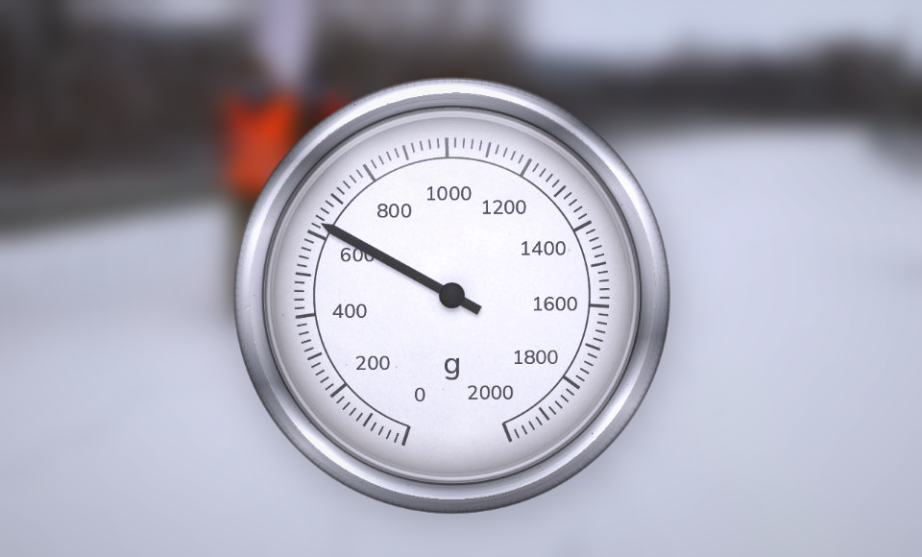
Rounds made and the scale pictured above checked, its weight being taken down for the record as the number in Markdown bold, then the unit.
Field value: **630** g
